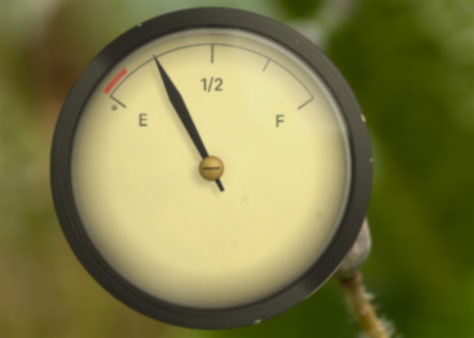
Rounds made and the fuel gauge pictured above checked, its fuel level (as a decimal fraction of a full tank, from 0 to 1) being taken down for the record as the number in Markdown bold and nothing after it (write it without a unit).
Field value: **0.25**
